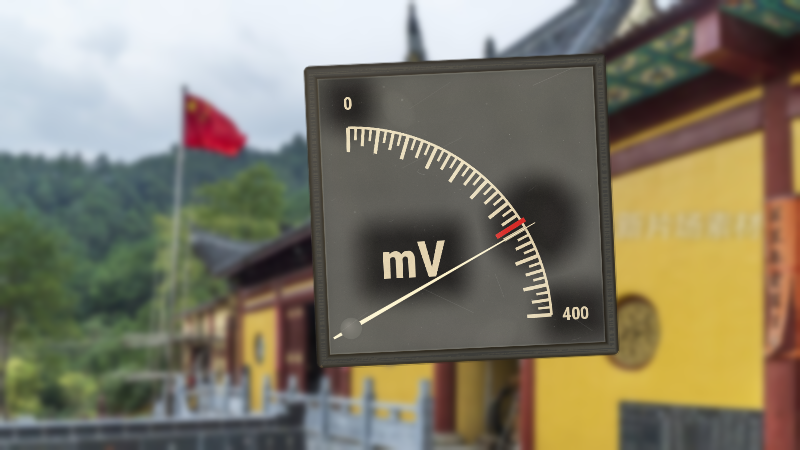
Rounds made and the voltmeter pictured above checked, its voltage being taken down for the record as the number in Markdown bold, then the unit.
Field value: **280** mV
